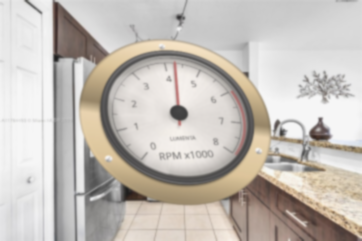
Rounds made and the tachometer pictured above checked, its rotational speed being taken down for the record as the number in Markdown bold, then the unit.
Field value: **4250** rpm
